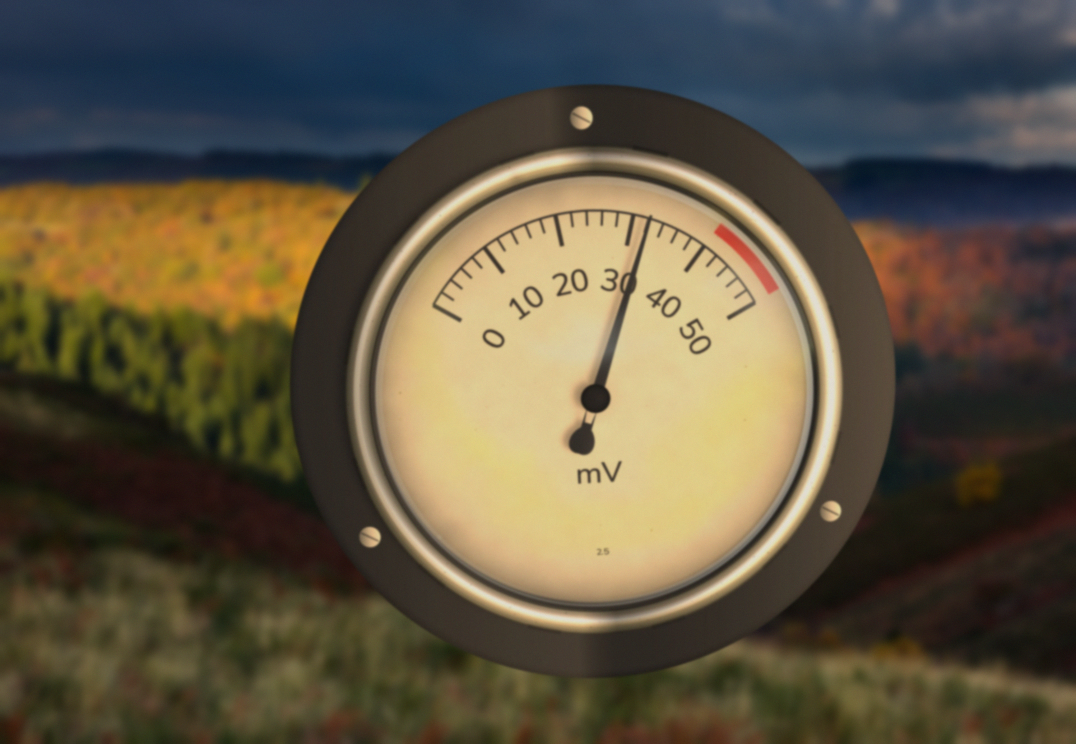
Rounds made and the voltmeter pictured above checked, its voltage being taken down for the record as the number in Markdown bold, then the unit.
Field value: **32** mV
